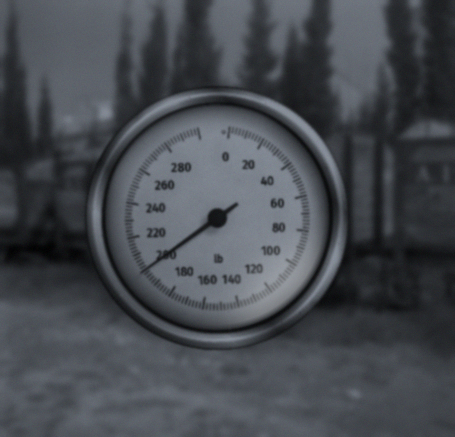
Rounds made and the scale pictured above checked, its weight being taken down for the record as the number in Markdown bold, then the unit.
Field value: **200** lb
